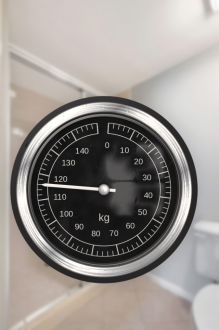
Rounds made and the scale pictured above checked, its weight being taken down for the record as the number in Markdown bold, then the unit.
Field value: **116** kg
